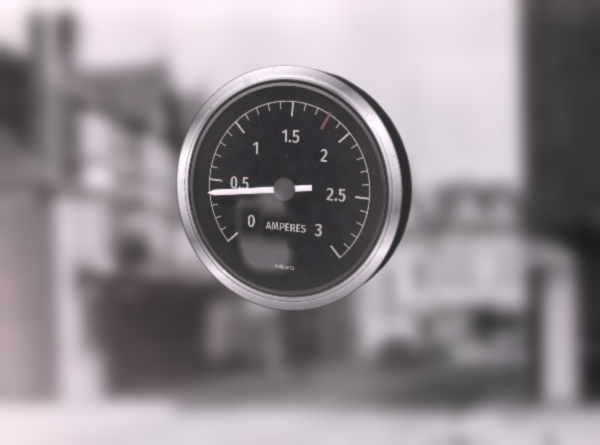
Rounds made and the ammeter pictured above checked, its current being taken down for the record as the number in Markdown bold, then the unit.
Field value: **0.4** A
